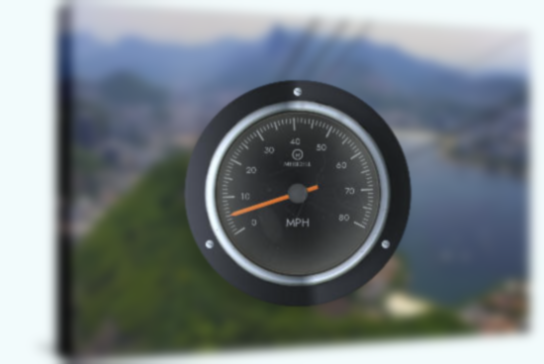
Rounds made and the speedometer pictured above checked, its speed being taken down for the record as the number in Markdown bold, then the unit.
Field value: **5** mph
